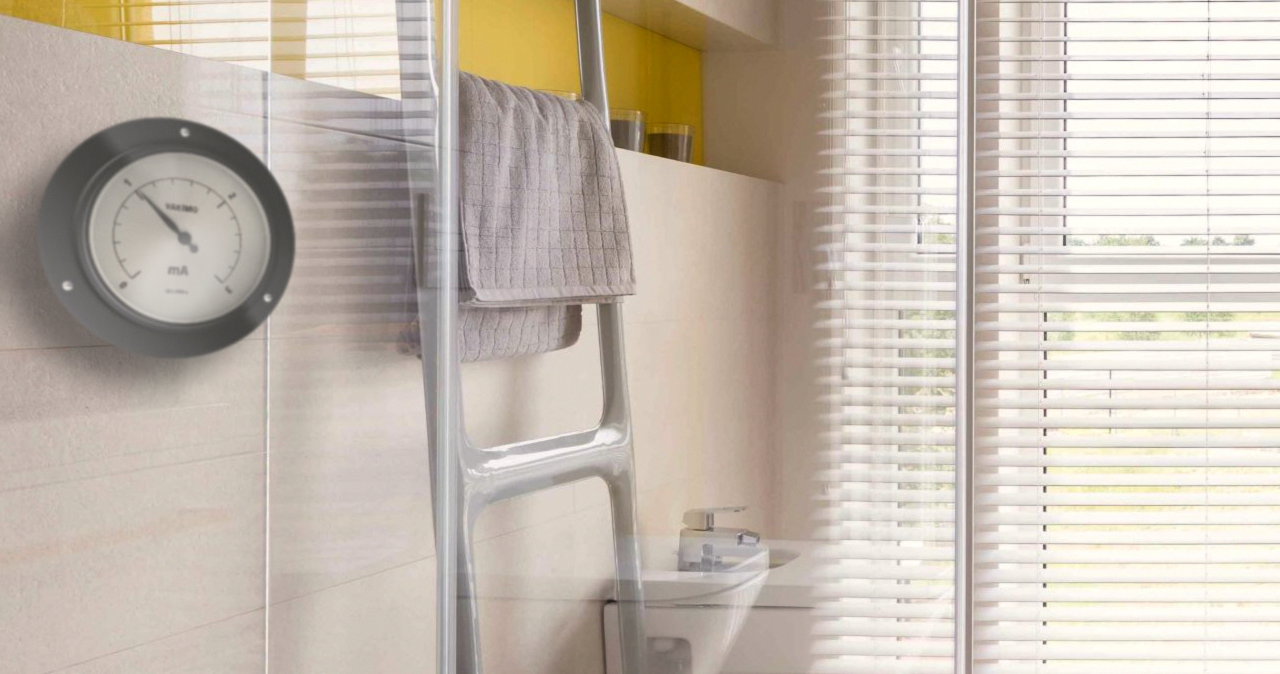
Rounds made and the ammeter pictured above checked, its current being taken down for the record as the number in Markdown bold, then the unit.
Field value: **1** mA
